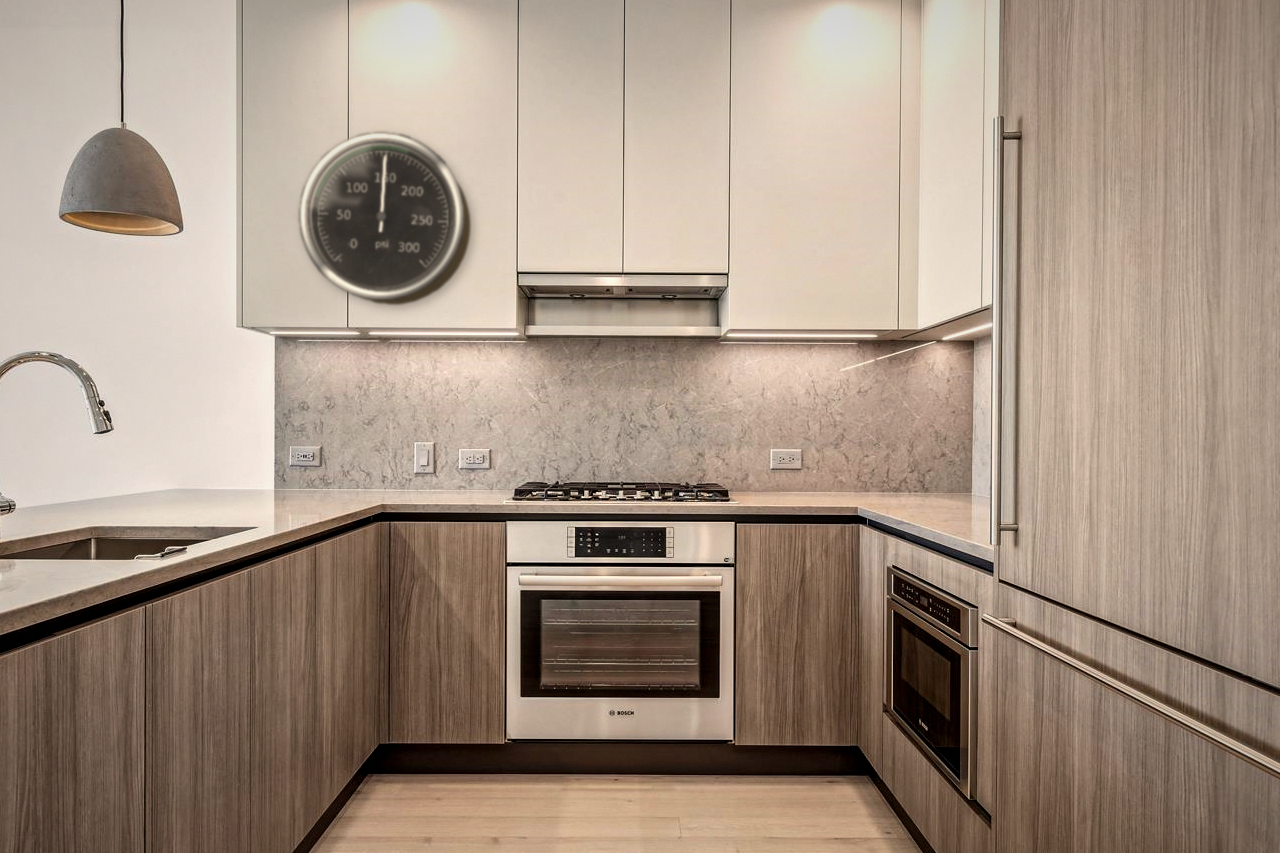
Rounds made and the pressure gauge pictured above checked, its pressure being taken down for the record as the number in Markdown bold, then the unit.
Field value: **150** psi
